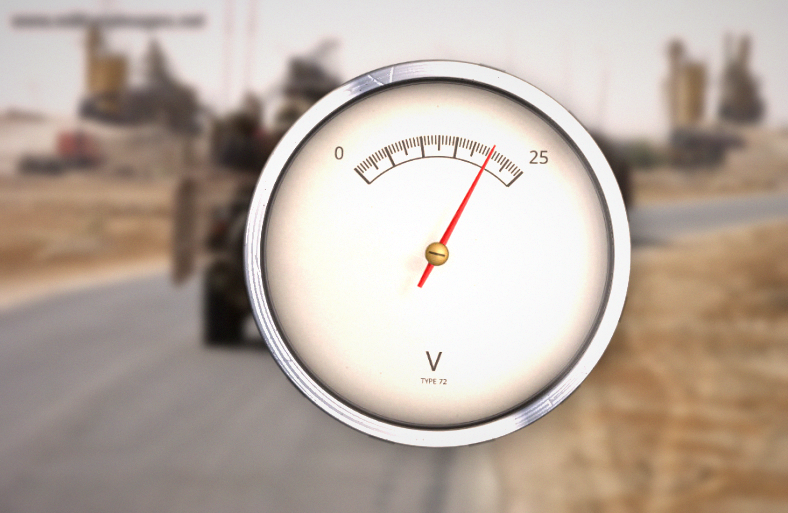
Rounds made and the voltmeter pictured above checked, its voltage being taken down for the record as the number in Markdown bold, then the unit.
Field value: **20** V
